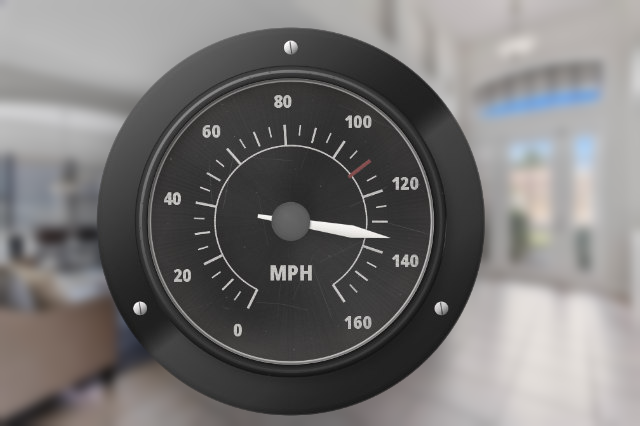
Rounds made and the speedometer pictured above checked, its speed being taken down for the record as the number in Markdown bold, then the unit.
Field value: **135** mph
